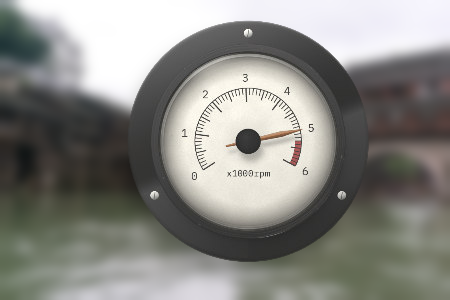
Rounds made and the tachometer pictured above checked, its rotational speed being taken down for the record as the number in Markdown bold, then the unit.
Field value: **5000** rpm
